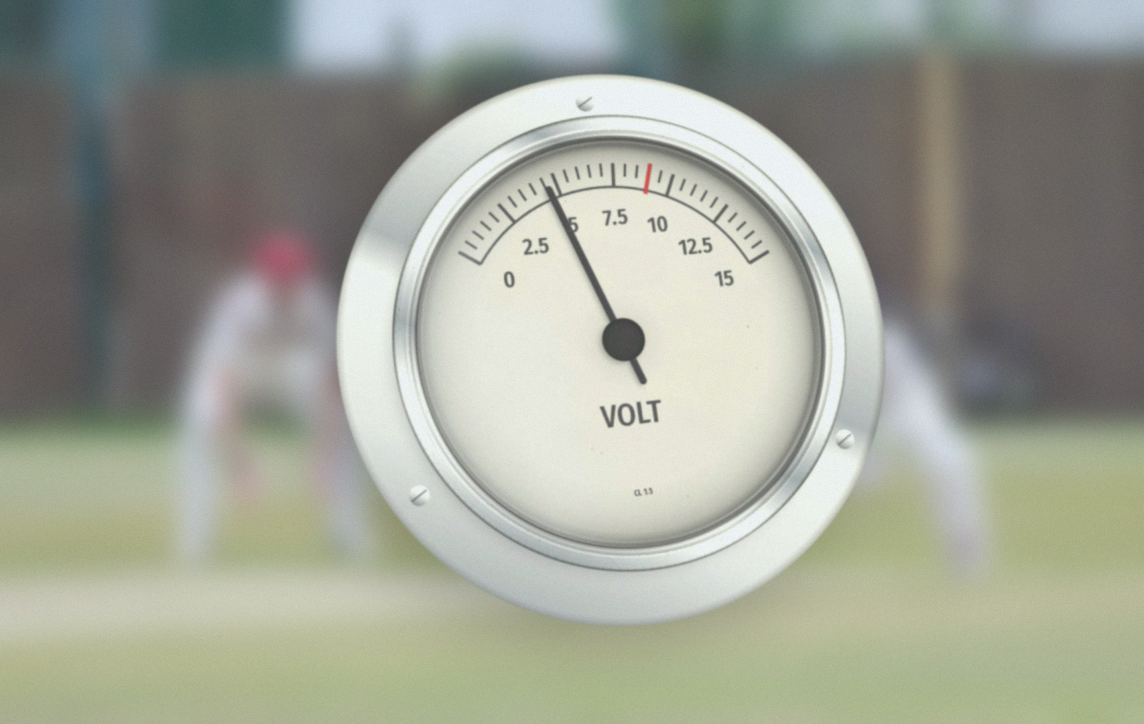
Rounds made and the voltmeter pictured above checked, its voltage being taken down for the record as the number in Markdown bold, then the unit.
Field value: **4.5** V
